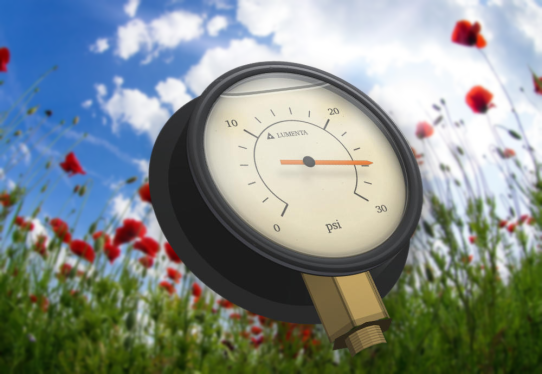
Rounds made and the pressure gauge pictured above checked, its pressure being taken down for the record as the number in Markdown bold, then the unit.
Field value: **26** psi
